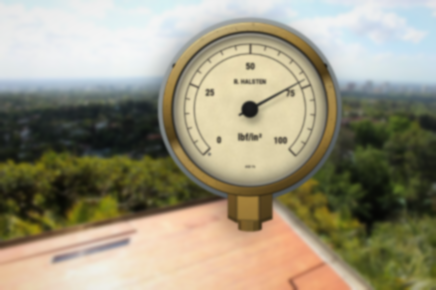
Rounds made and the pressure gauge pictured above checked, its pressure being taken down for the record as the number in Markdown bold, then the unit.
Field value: **72.5** psi
